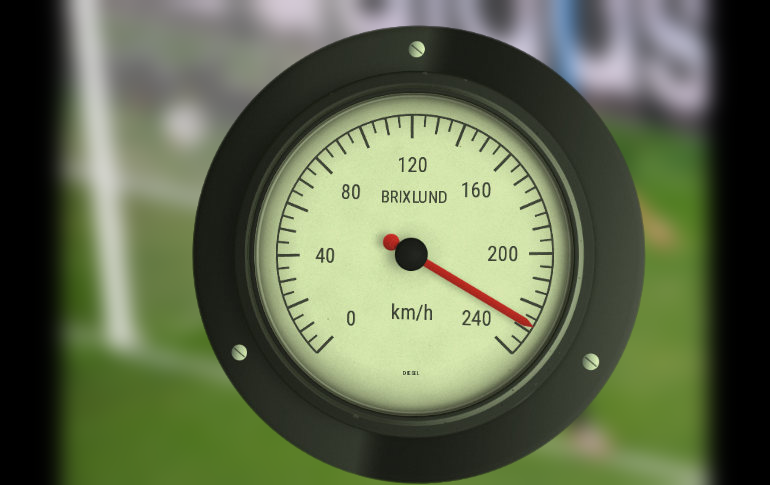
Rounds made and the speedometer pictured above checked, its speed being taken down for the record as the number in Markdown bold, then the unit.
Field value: **227.5** km/h
